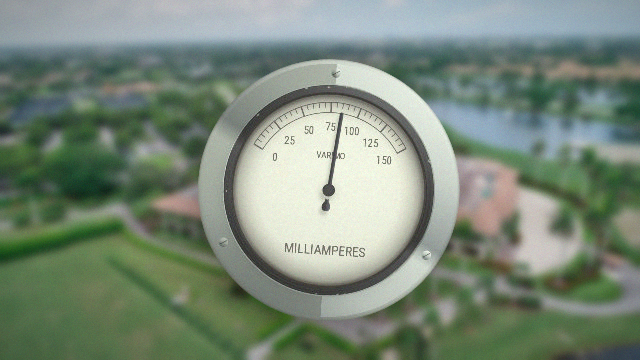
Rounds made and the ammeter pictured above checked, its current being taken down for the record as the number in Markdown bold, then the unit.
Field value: **85** mA
